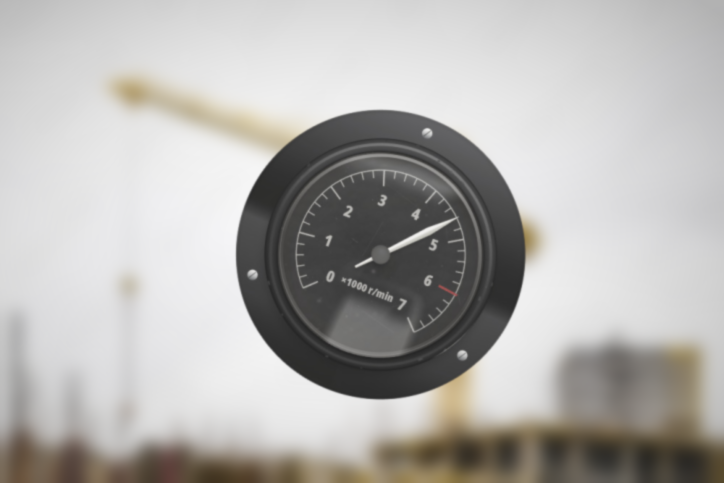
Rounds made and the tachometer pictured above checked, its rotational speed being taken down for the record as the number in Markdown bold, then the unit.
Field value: **4600** rpm
